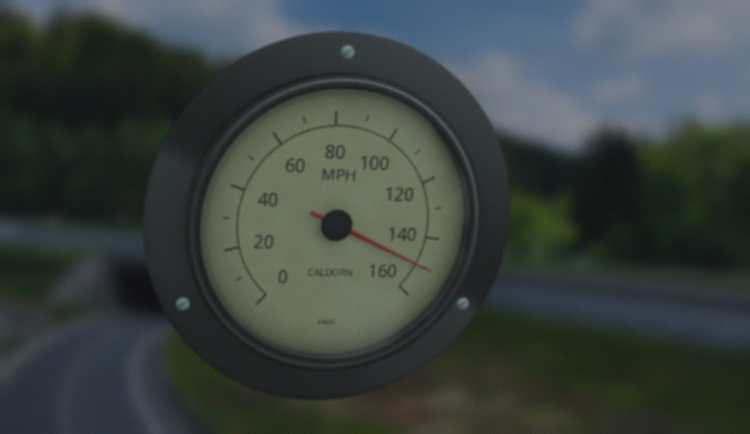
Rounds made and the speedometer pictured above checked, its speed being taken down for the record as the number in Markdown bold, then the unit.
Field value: **150** mph
